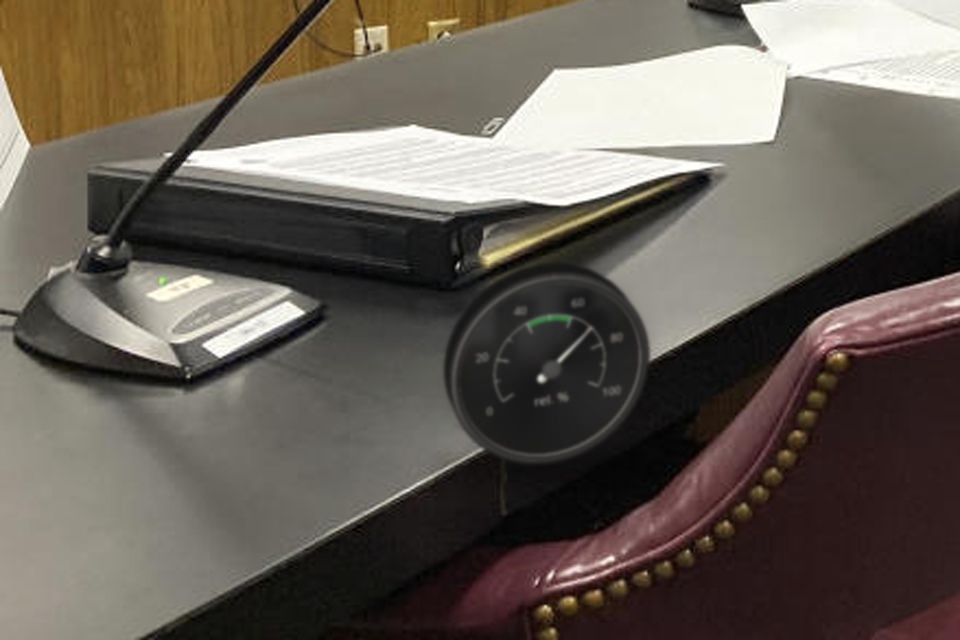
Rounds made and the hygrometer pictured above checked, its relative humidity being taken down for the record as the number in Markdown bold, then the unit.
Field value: **70** %
